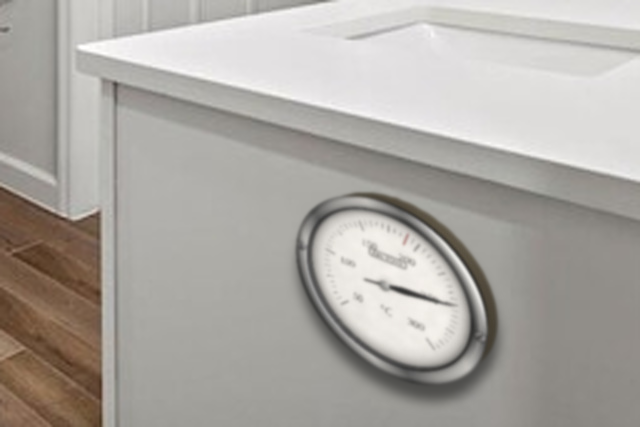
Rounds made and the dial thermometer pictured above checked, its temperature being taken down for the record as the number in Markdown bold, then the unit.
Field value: **250** °C
